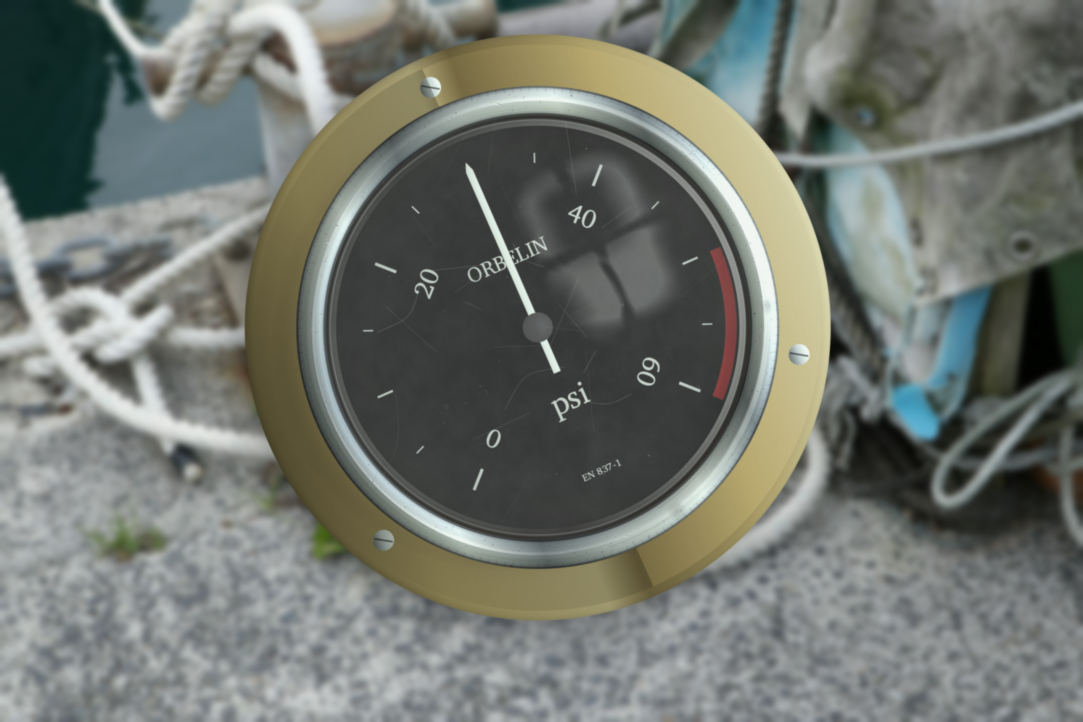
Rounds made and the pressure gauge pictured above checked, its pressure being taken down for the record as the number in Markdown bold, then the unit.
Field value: **30** psi
